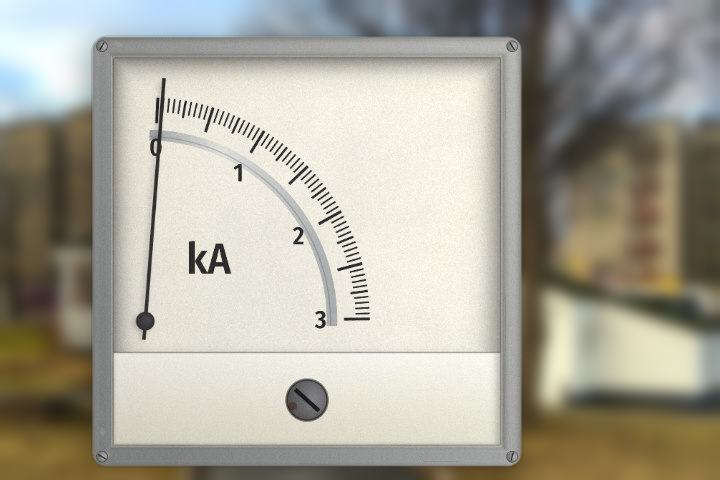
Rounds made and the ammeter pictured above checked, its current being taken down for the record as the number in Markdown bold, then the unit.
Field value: **0.05** kA
